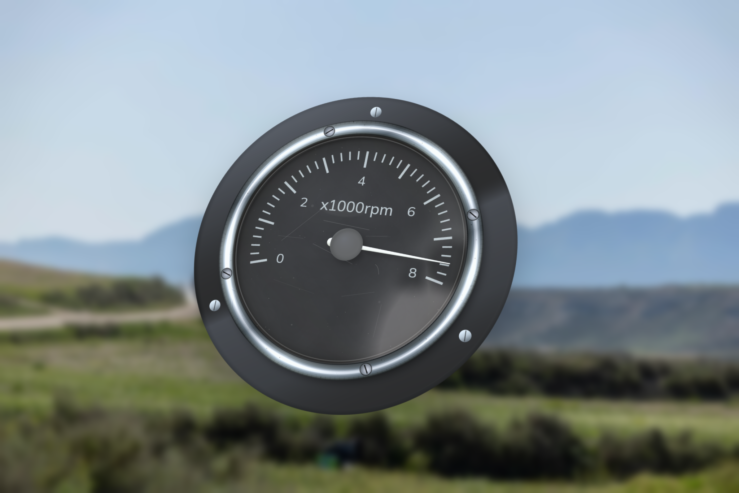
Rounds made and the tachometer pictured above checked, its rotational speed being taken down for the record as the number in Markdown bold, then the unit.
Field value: **7600** rpm
